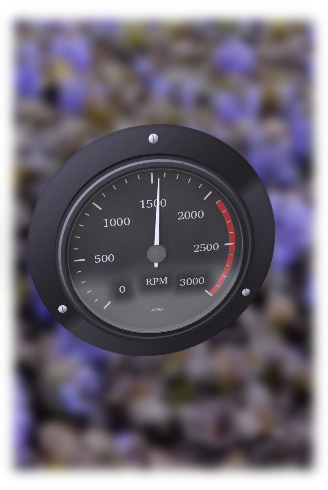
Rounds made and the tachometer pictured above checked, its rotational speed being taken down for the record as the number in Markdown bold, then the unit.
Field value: **1550** rpm
